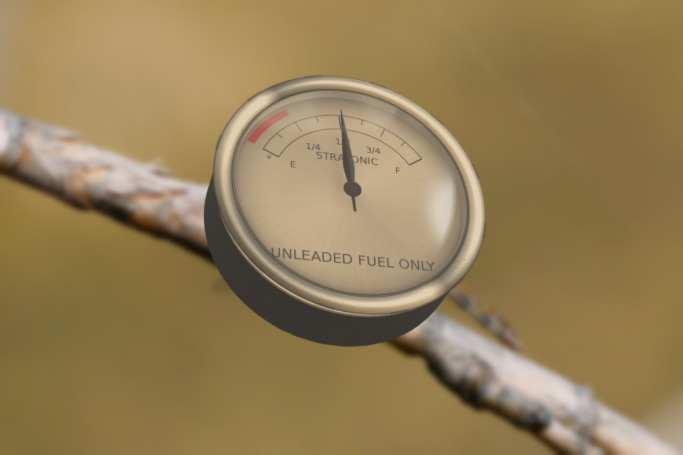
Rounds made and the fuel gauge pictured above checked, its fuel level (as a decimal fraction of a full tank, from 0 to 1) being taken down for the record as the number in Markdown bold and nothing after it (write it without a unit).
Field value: **0.5**
